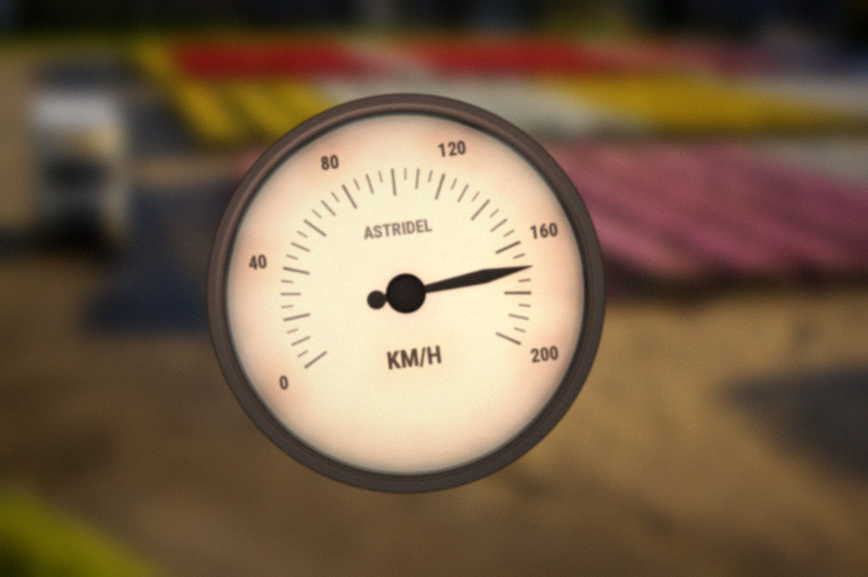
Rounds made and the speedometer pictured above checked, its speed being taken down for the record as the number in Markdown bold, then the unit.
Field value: **170** km/h
